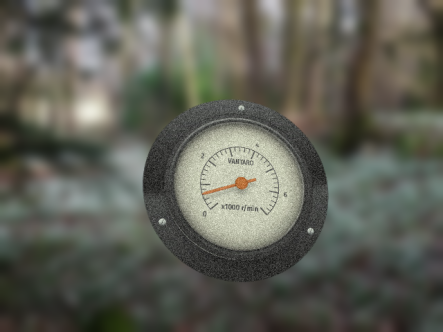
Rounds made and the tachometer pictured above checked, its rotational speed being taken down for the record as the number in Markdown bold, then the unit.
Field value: **600** rpm
